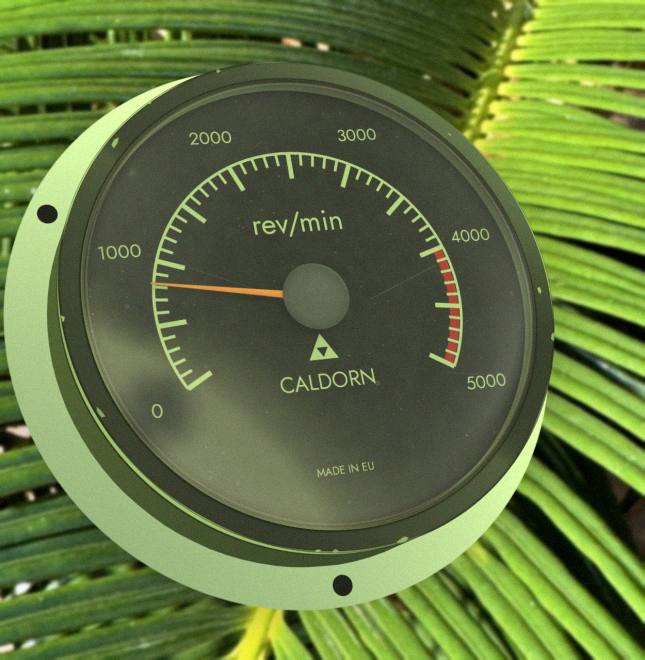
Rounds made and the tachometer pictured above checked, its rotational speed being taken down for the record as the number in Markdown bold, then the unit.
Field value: **800** rpm
